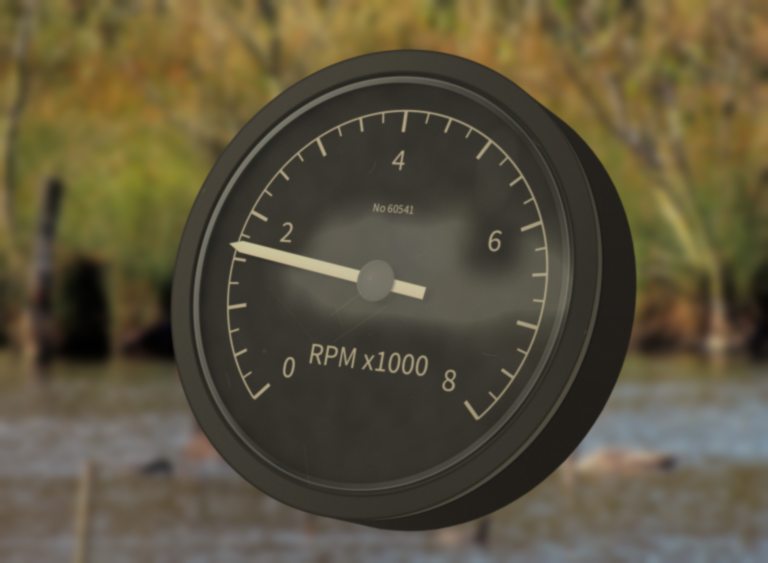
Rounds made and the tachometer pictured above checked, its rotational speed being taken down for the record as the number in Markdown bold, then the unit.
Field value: **1625** rpm
